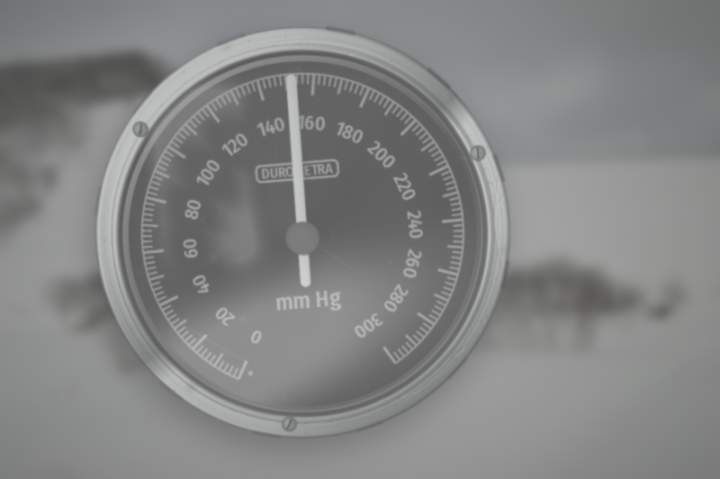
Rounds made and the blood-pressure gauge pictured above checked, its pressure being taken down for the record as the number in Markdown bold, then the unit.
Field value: **152** mmHg
